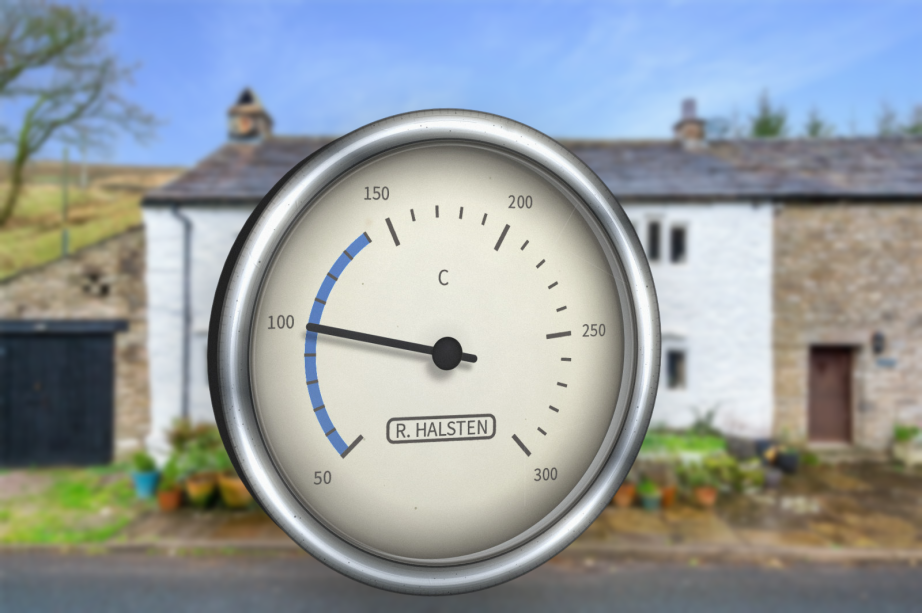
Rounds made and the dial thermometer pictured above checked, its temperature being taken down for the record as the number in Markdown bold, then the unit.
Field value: **100** °C
